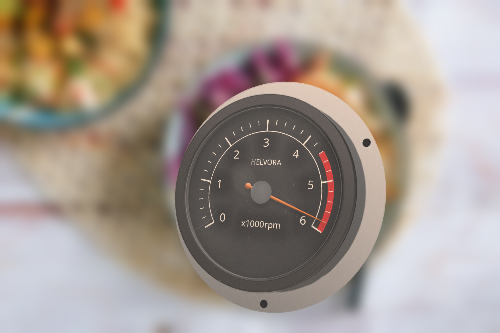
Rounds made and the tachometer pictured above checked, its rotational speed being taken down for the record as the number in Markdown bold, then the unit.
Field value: **5800** rpm
